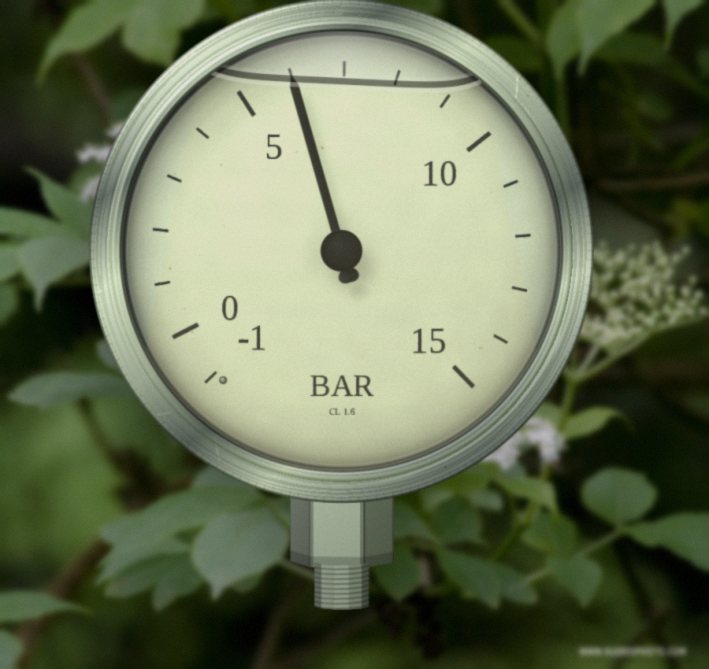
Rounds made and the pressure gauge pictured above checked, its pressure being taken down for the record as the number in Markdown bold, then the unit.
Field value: **6** bar
